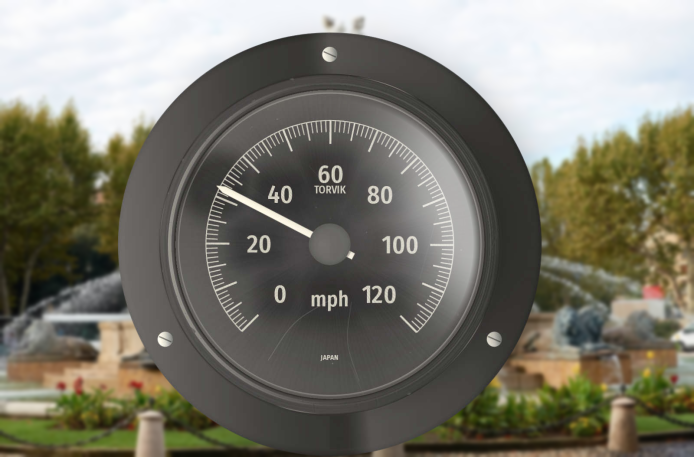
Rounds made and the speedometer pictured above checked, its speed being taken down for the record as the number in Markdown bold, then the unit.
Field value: **32** mph
